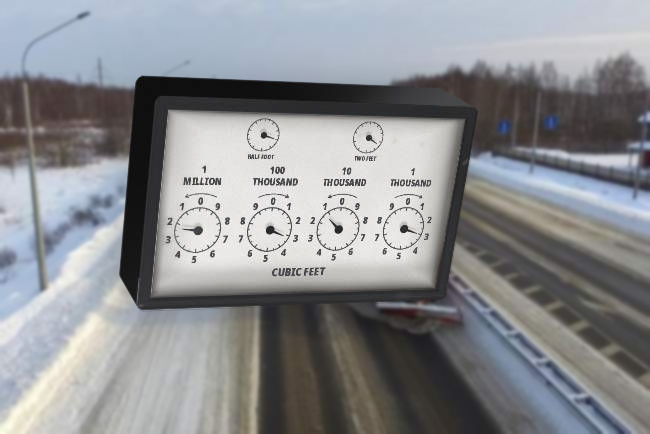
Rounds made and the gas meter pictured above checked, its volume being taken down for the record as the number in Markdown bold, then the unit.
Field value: **231300** ft³
